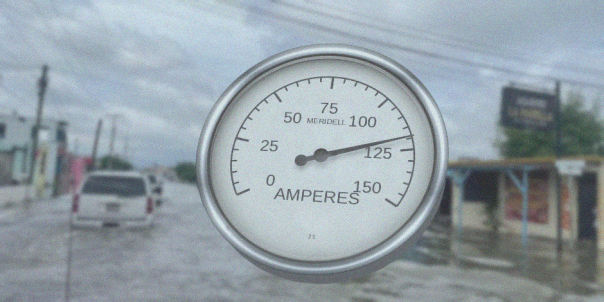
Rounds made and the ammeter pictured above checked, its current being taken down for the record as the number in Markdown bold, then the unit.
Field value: **120** A
